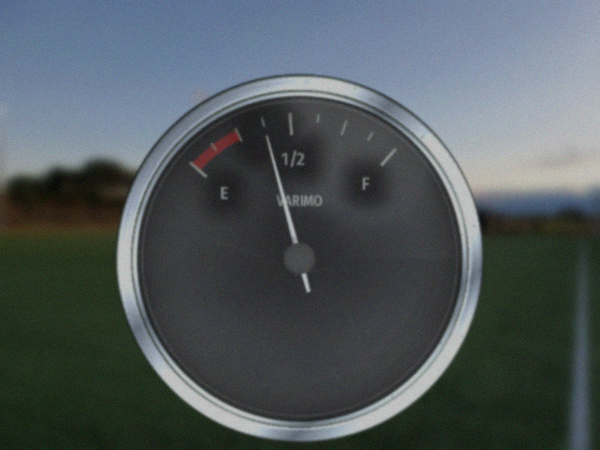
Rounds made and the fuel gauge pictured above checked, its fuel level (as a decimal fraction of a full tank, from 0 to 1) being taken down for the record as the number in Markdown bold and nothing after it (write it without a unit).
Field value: **0.375**
